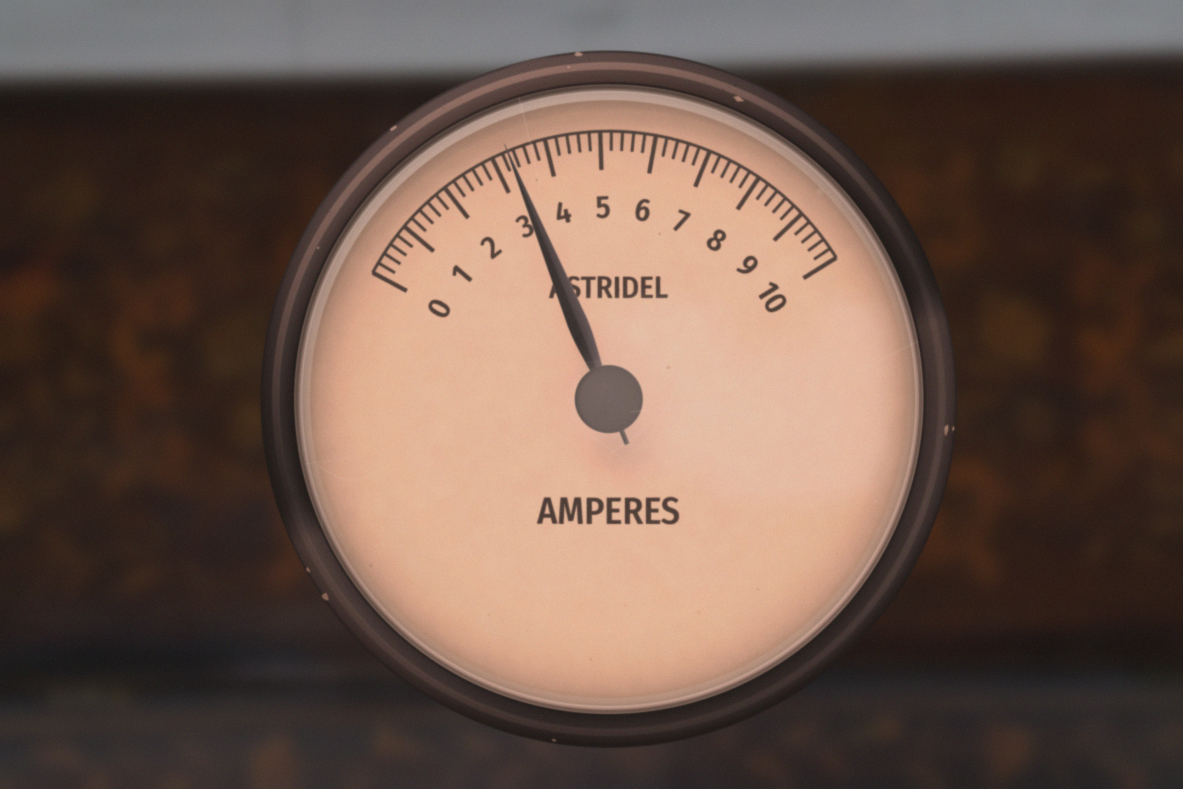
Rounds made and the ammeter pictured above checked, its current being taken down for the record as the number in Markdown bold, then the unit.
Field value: **3.3** A
